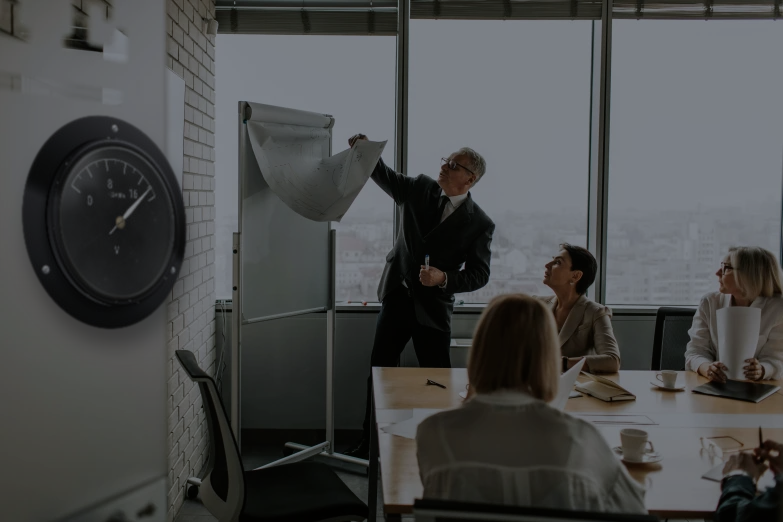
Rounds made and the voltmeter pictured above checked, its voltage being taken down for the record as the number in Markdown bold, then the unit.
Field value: **18** V
